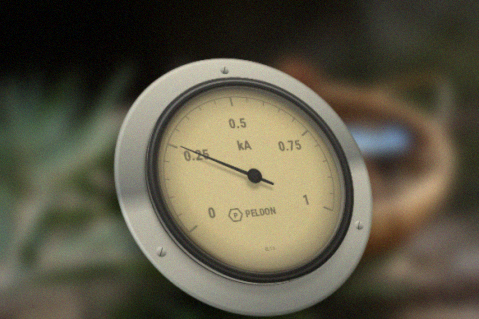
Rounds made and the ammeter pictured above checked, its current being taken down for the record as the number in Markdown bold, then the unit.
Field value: **0.25** kA
